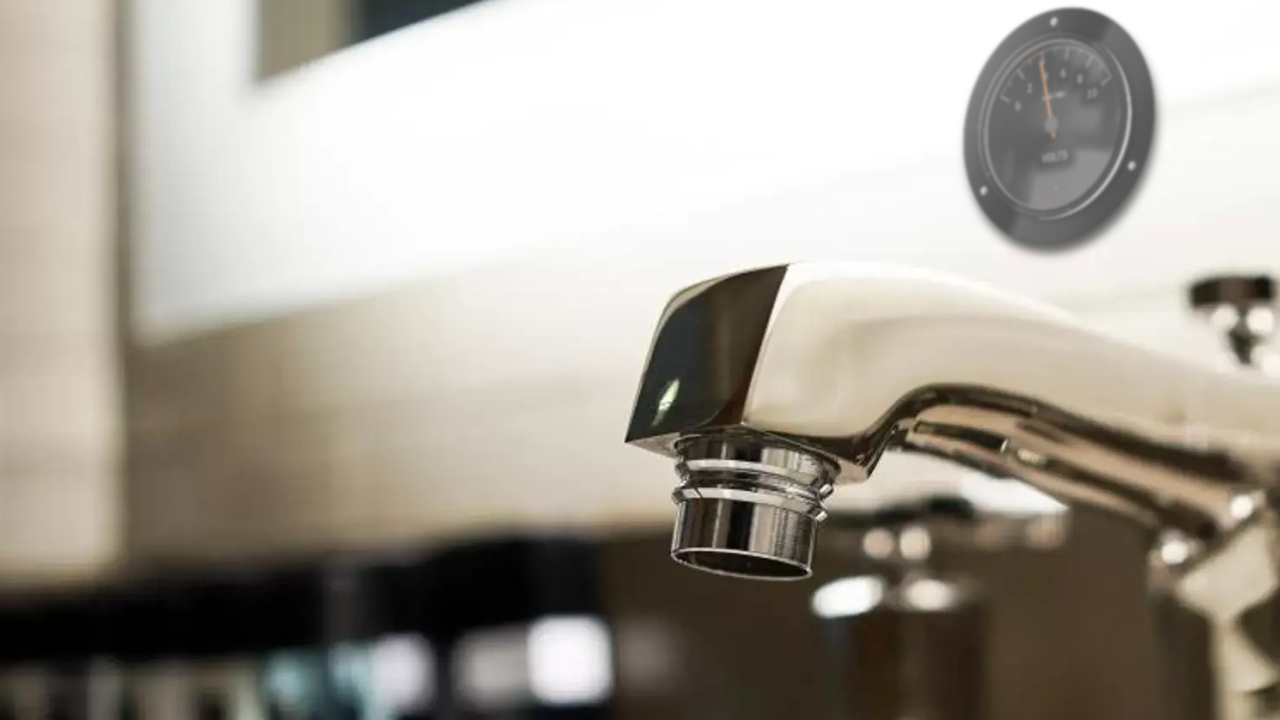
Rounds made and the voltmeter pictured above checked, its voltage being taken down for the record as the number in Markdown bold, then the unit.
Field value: **4** V
